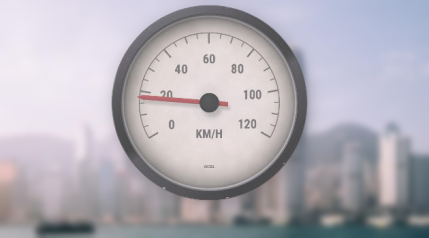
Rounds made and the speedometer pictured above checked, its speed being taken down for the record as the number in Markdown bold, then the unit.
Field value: **17.5** km/h
